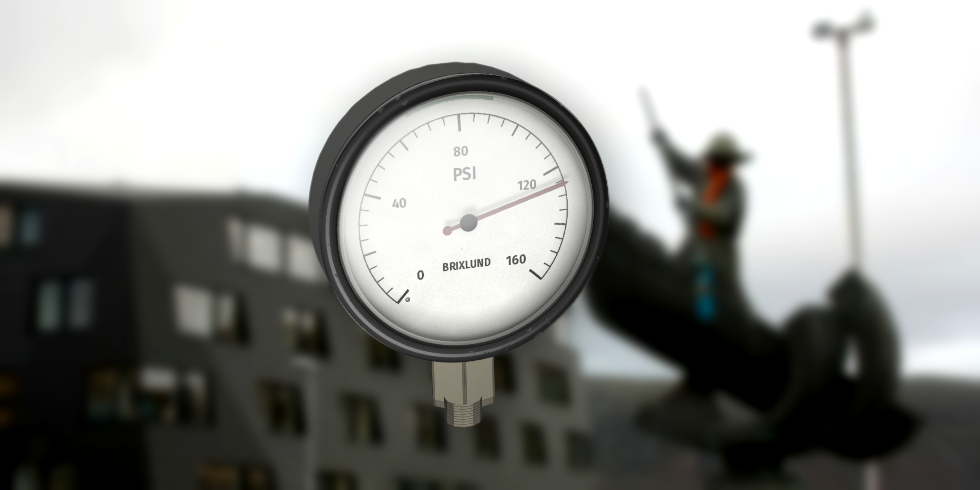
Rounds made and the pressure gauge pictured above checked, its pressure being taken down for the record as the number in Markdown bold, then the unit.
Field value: **125** psi
